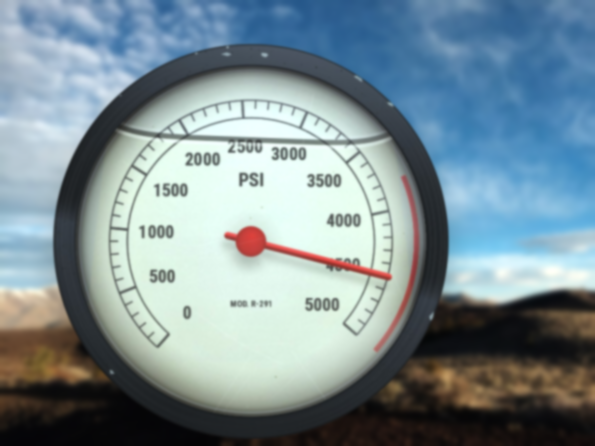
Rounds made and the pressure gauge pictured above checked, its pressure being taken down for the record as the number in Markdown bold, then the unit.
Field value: **4500** psi
